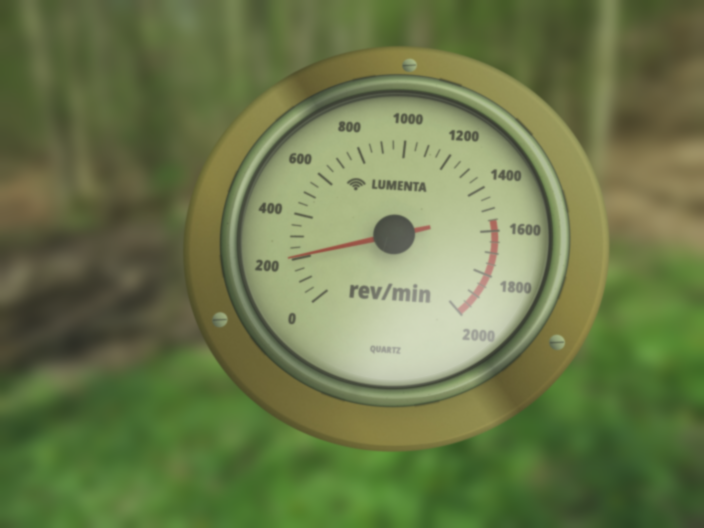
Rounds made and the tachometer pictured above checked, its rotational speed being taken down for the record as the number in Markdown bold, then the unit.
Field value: **200** rpm
